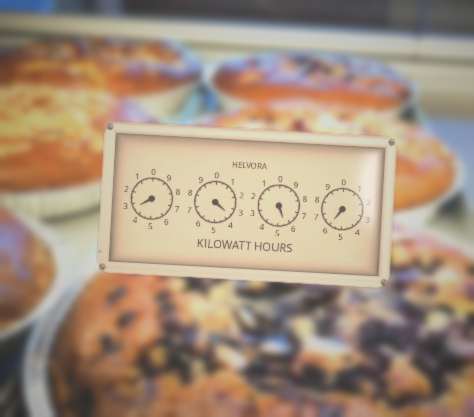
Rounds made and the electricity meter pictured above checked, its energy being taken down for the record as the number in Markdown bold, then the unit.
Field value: **3356** kWh
